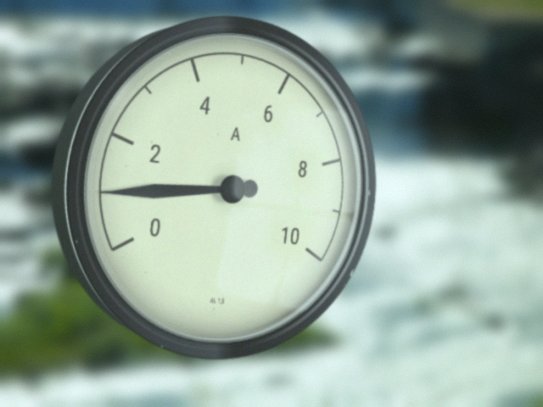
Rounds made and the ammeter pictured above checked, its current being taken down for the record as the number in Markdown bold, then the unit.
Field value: **1** A
